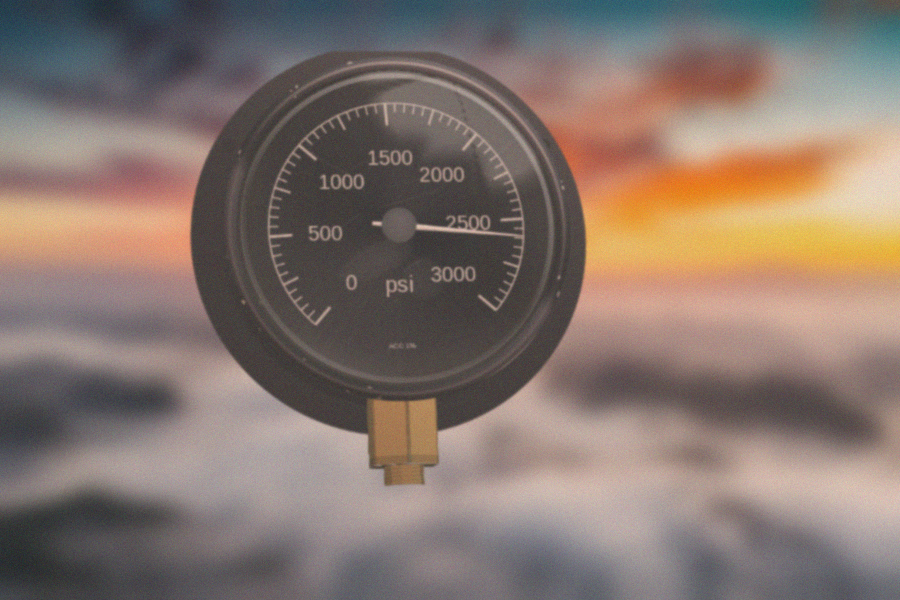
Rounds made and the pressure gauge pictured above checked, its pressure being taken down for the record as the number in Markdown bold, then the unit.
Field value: **2600** psi
